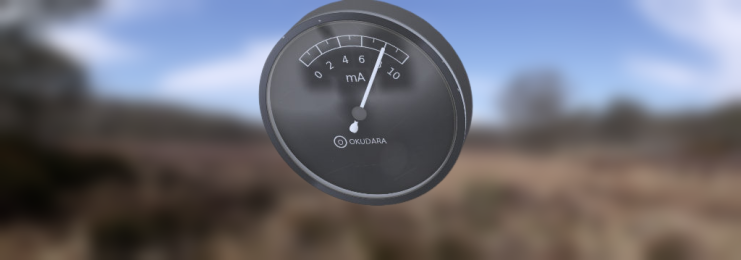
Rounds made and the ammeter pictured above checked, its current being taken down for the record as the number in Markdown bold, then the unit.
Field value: **8** mA
